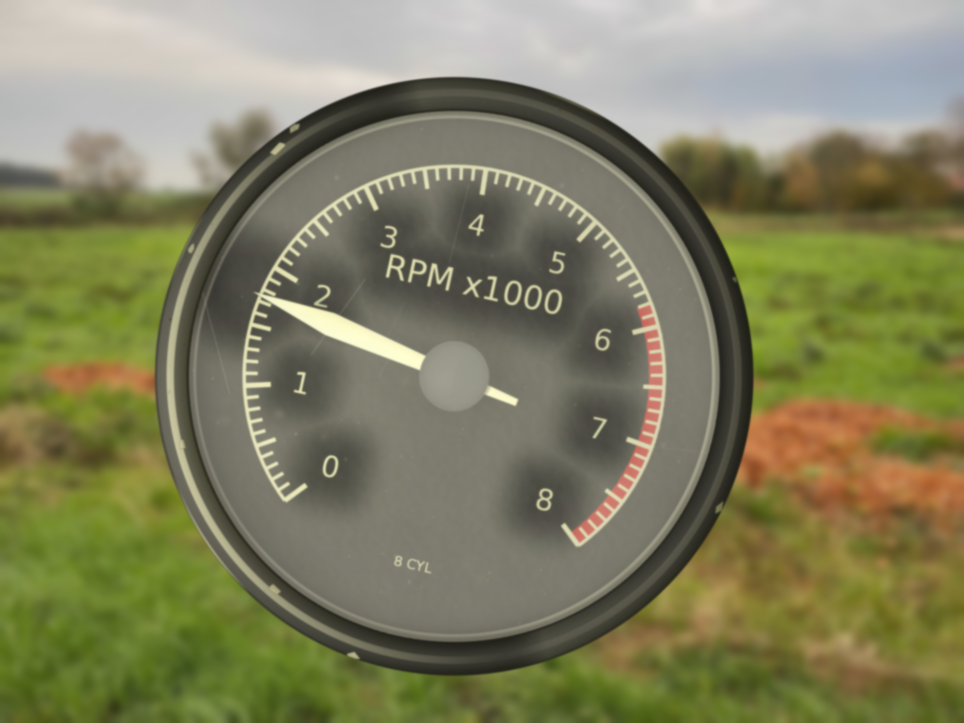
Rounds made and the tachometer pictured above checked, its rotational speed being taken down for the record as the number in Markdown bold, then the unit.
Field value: **1750** rpm
